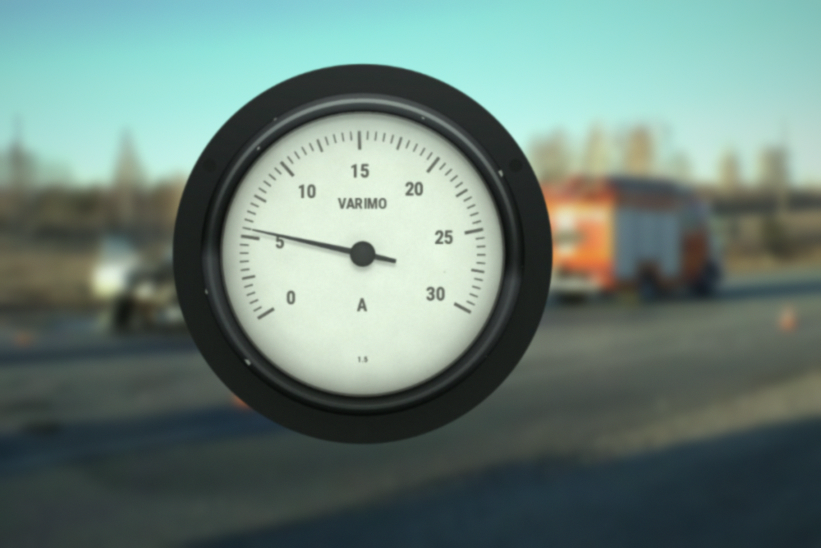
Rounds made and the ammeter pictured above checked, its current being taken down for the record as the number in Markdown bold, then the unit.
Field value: **5.5** A
